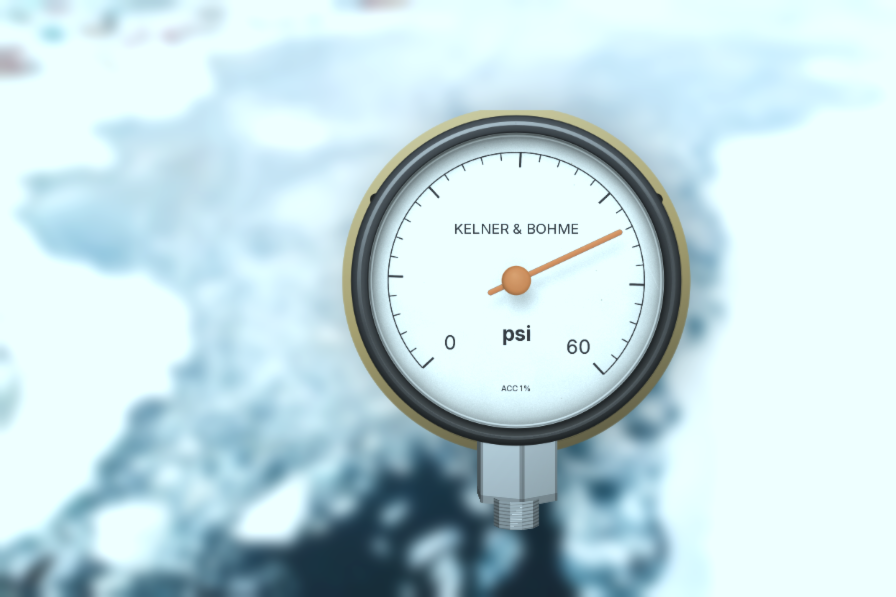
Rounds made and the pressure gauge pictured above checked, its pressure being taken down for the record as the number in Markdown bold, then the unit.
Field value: **44** psi
